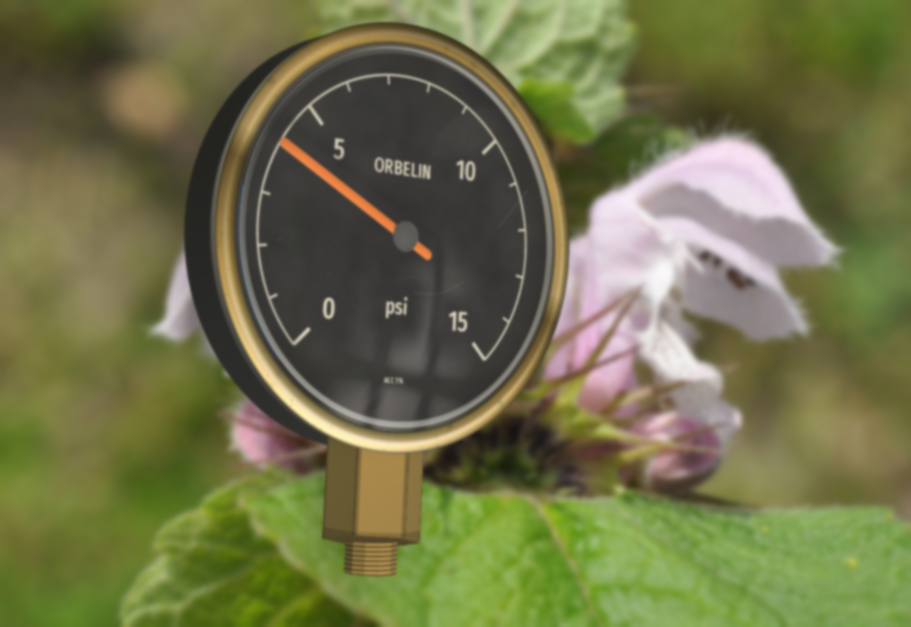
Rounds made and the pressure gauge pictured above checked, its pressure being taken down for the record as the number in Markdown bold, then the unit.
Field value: **4** psi
